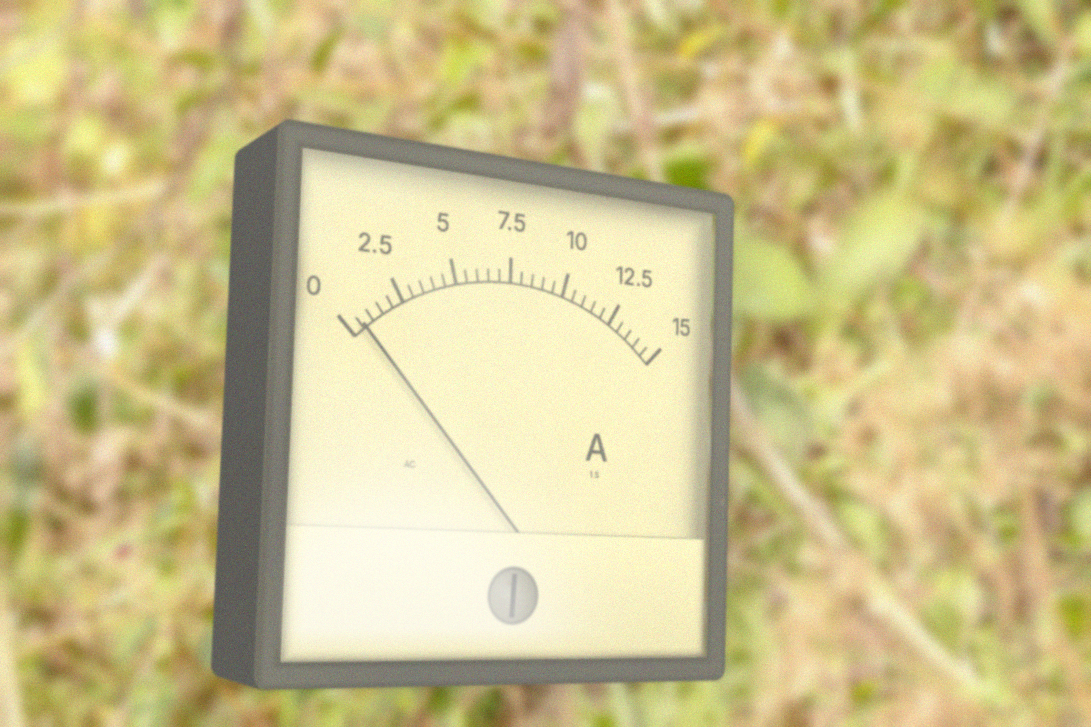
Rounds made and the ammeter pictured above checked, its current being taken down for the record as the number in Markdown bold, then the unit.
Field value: **0.5** A
